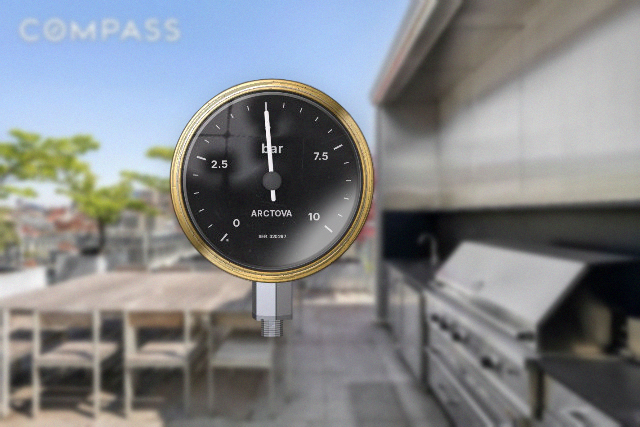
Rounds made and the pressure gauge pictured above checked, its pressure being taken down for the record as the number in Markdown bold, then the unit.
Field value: **5** bar
